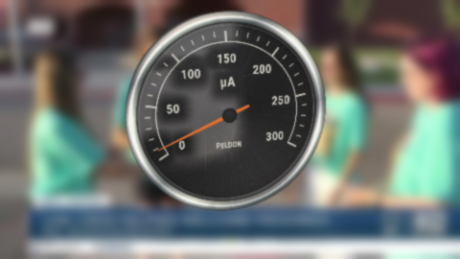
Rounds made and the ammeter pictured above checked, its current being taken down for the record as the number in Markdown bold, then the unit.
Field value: **10** µA
